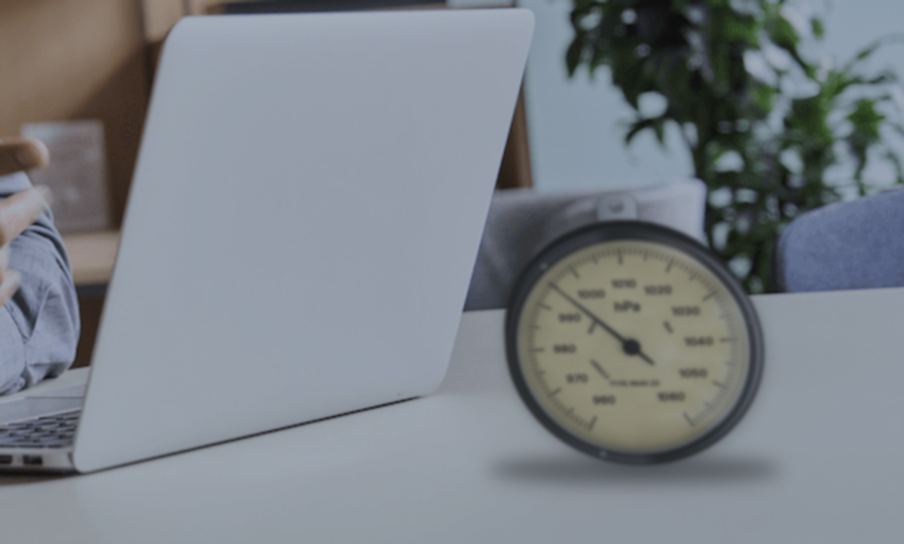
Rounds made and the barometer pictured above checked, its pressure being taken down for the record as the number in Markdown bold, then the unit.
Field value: **995** hPa
